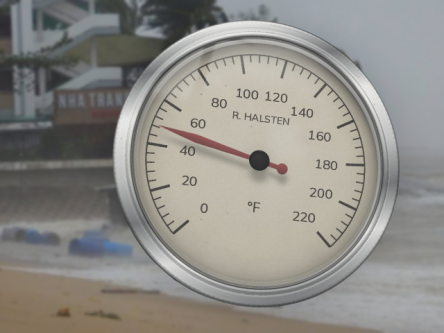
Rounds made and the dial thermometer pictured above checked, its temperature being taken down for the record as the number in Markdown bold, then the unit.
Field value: **48** °F
